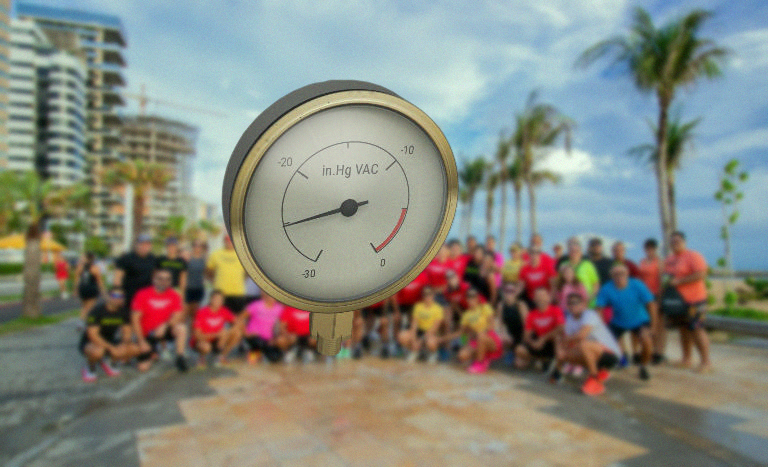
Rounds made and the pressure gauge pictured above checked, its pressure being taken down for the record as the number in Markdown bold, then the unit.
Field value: **-25** inHg
